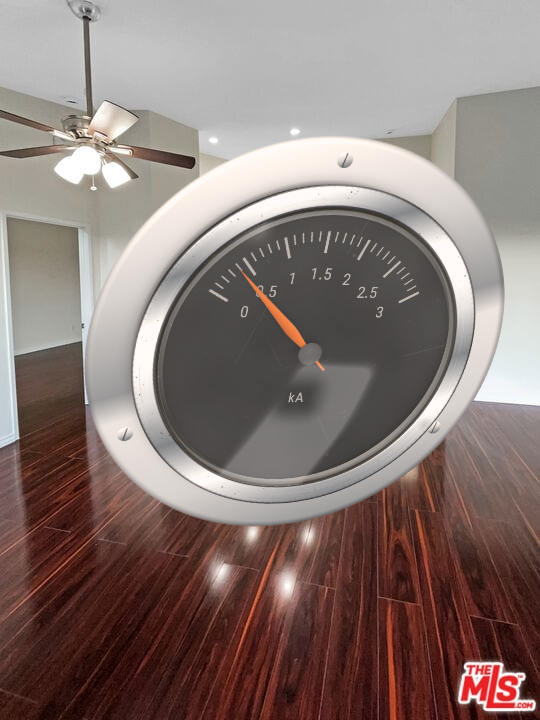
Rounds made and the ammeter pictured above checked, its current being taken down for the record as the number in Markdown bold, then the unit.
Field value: **0.4** kA
